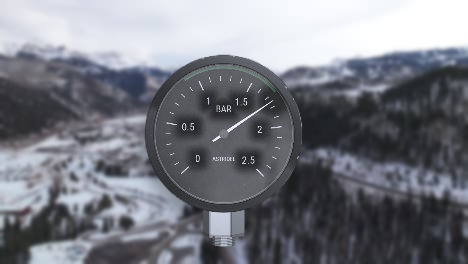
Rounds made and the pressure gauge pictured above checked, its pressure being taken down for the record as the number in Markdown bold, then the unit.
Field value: **1.75** bar
